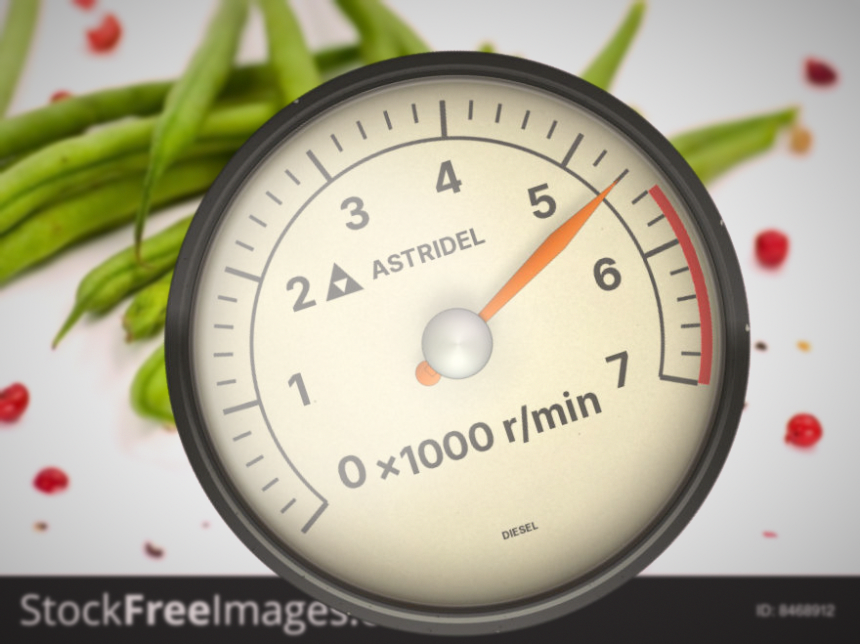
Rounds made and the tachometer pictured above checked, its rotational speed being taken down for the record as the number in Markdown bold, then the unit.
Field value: **5400** rpm
